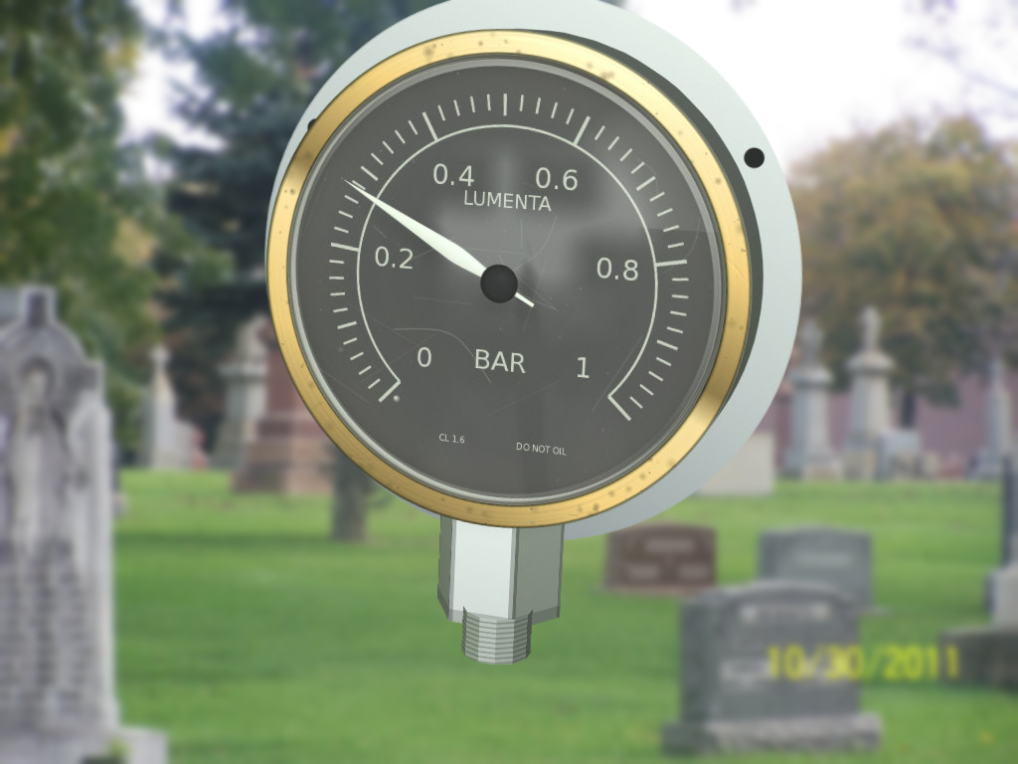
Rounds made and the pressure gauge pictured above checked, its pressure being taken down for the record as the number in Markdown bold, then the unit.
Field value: **0.28** bar
